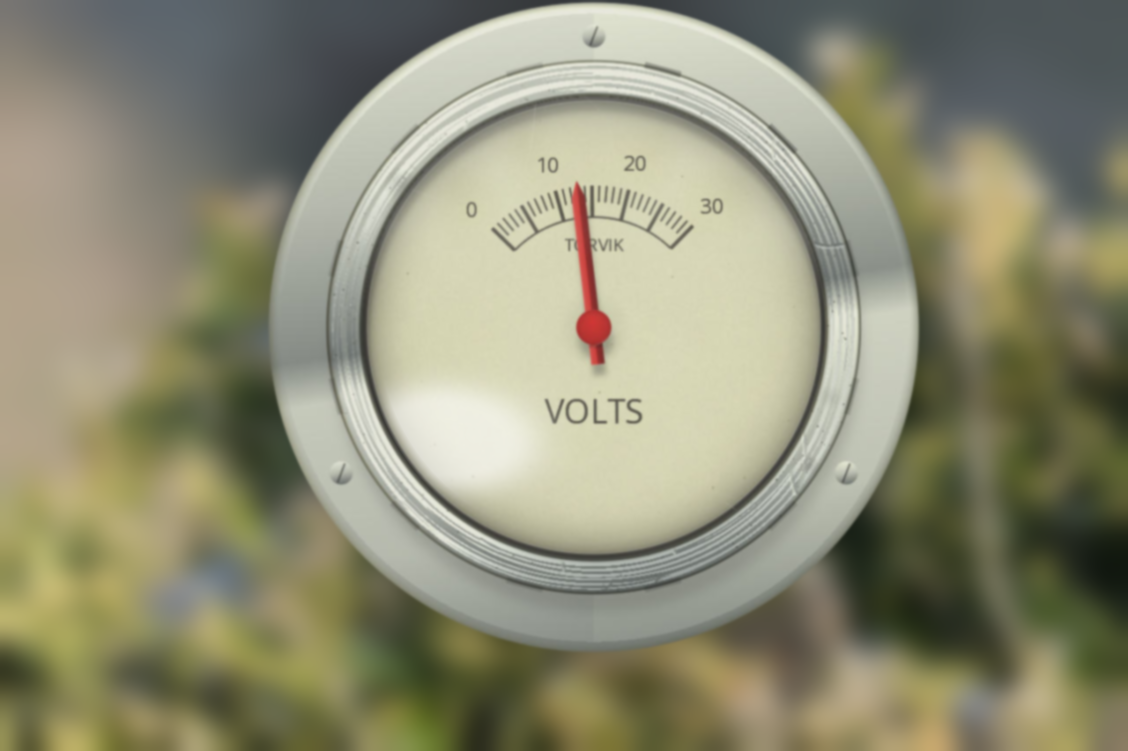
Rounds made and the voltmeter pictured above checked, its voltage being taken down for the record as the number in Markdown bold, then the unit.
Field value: **13** V
